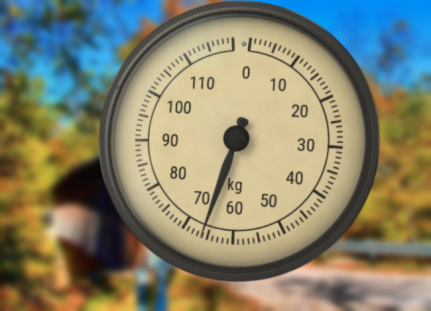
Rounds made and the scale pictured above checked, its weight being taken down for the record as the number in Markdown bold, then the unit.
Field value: **66** kg
